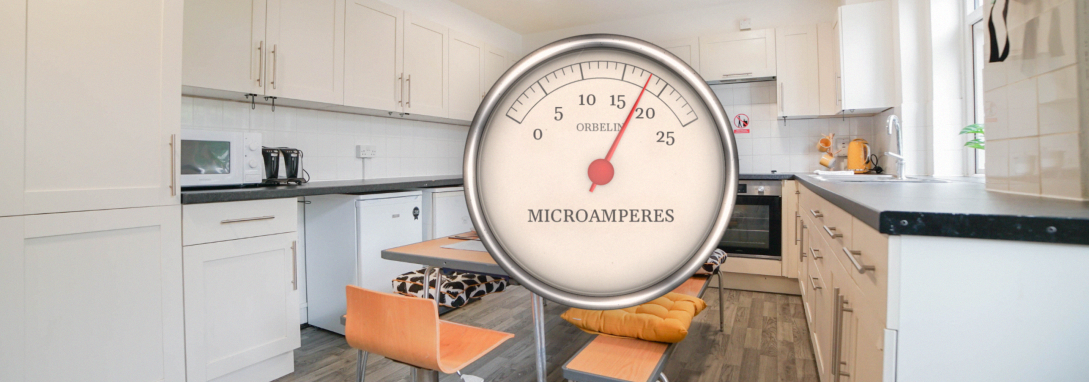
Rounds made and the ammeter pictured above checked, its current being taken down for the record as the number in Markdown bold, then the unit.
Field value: **18** µA
